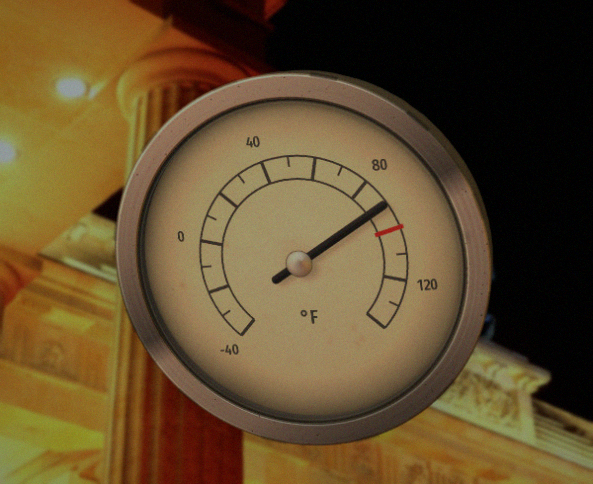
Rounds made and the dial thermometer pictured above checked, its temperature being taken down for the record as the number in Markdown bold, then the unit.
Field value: **90** °F
